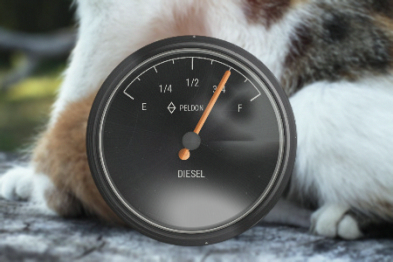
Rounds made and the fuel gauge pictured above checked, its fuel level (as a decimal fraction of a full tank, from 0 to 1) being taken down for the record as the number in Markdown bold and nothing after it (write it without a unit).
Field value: **0.75**
